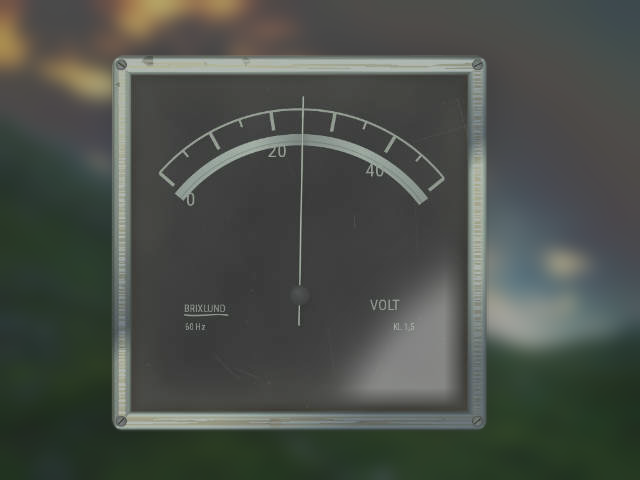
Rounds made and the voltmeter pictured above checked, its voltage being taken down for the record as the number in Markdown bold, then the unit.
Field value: **25** V
